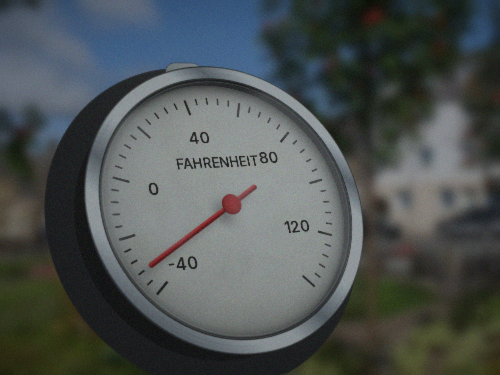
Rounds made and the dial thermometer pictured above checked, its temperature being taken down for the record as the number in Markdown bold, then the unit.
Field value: **-32** °F
